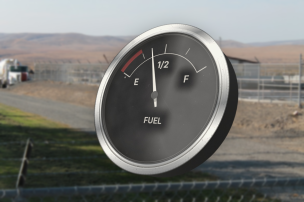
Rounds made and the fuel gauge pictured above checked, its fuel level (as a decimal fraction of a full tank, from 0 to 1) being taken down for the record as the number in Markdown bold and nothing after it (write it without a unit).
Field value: **0.375**
